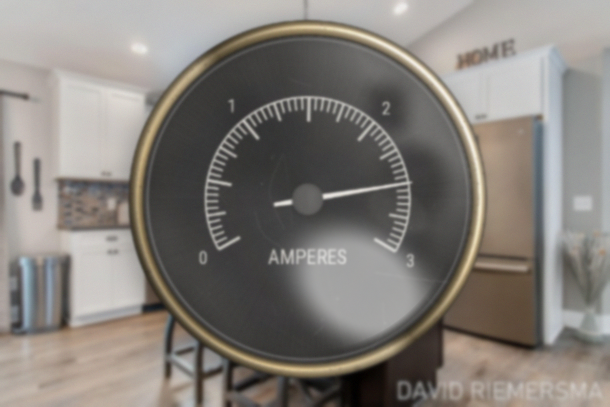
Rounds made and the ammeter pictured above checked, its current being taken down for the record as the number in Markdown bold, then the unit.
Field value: **2.5** A
